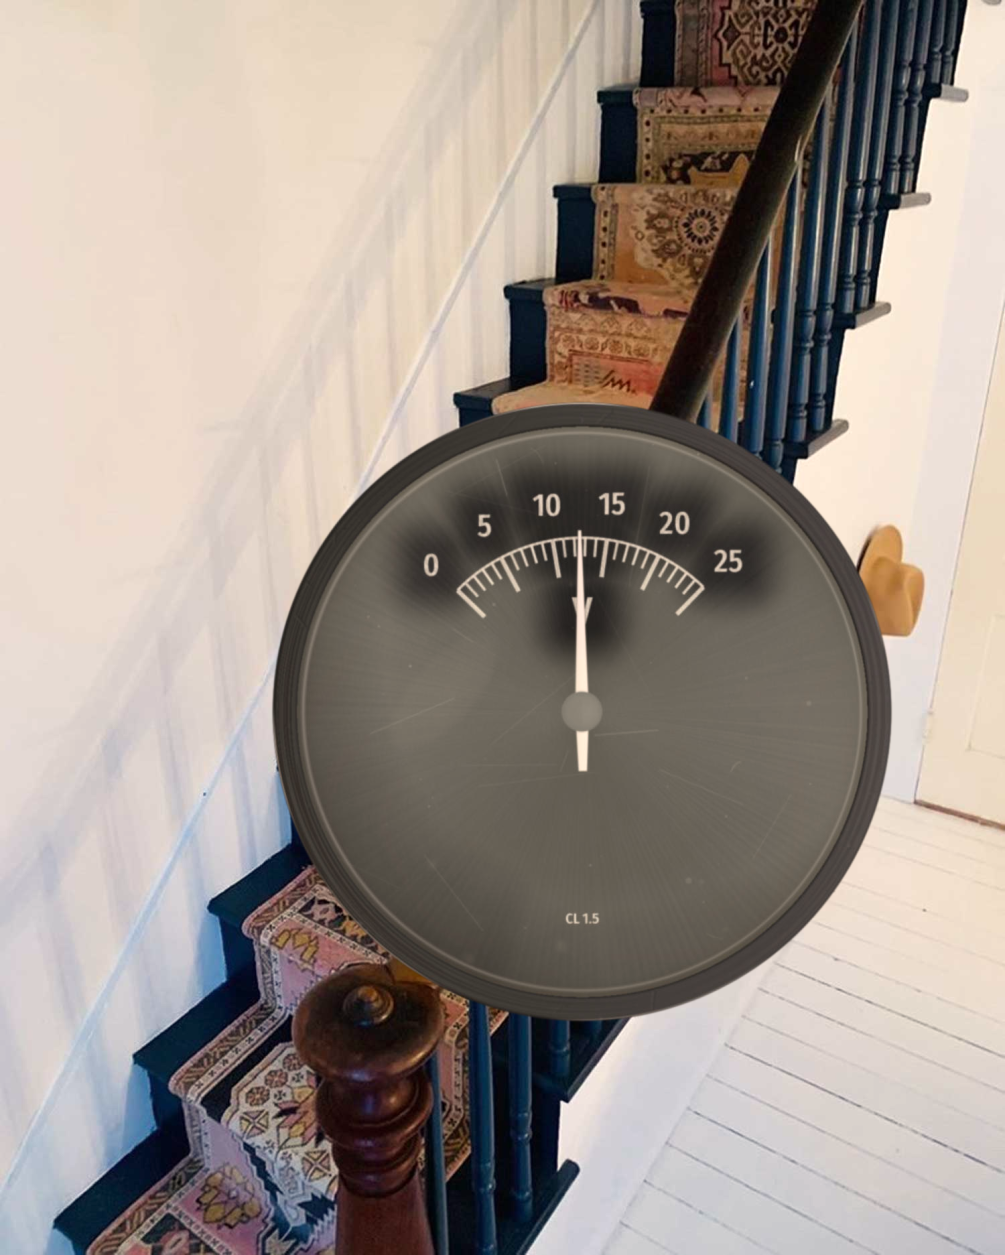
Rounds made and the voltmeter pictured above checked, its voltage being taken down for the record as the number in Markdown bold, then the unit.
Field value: **12.5** V
